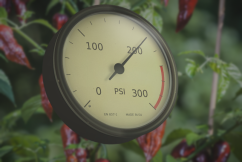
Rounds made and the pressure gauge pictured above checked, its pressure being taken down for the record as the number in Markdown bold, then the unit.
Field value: **200** psi
